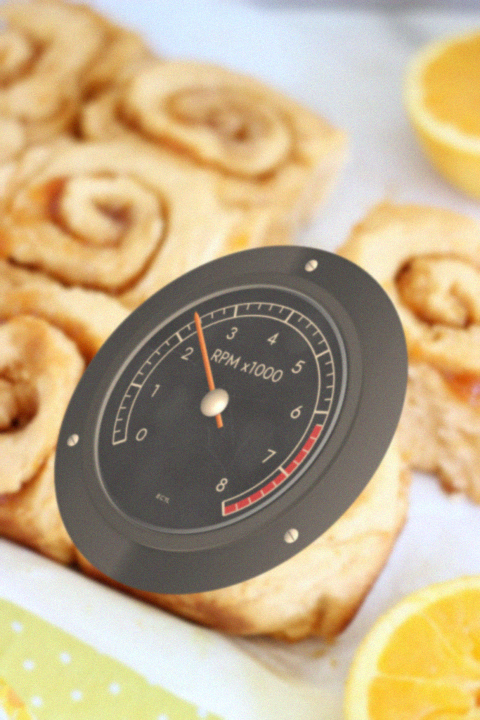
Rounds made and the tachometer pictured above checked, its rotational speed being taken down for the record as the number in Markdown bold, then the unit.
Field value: **2400** rpm
